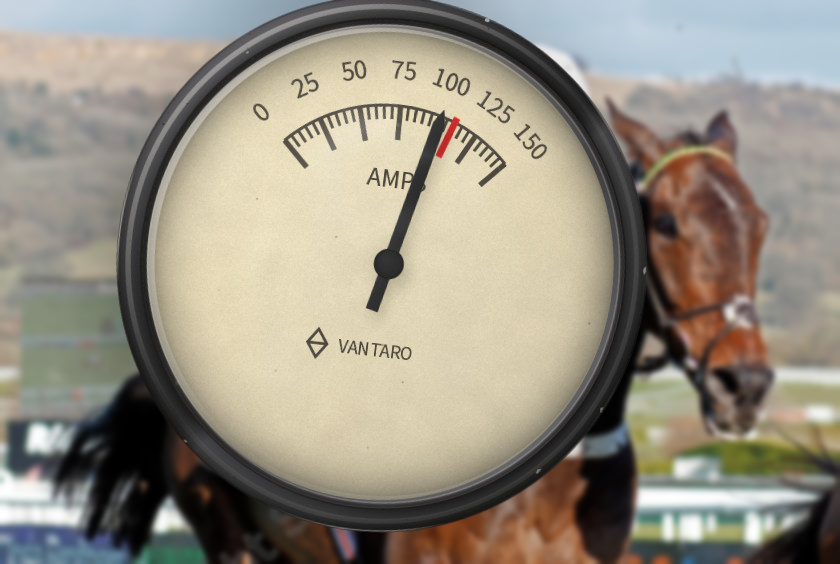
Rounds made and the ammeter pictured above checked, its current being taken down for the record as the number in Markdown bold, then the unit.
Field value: **100** A
